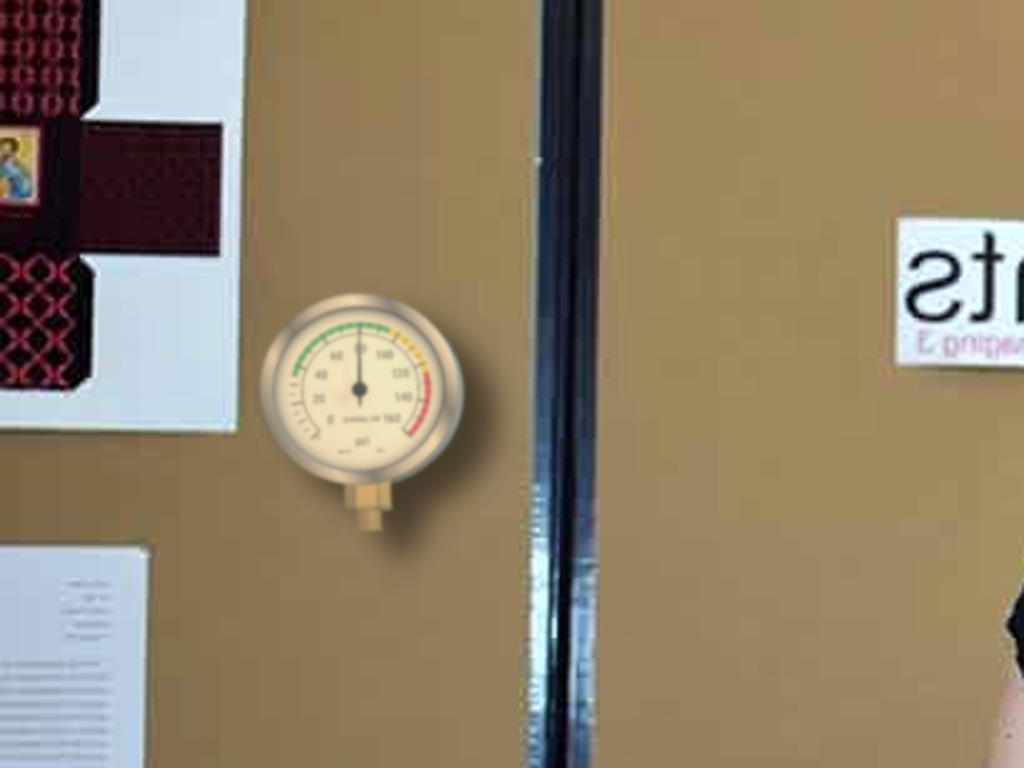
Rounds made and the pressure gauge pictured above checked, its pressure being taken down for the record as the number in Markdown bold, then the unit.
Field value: **80** psi
